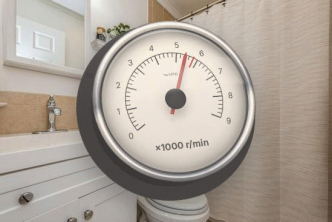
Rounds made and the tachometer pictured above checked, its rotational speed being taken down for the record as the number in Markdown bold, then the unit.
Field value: **5400** rpm
